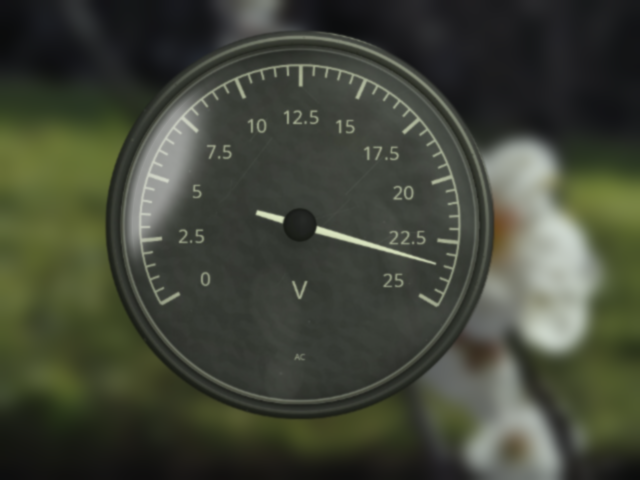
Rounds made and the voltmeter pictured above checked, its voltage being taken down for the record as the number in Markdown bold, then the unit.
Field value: **23.5** V
